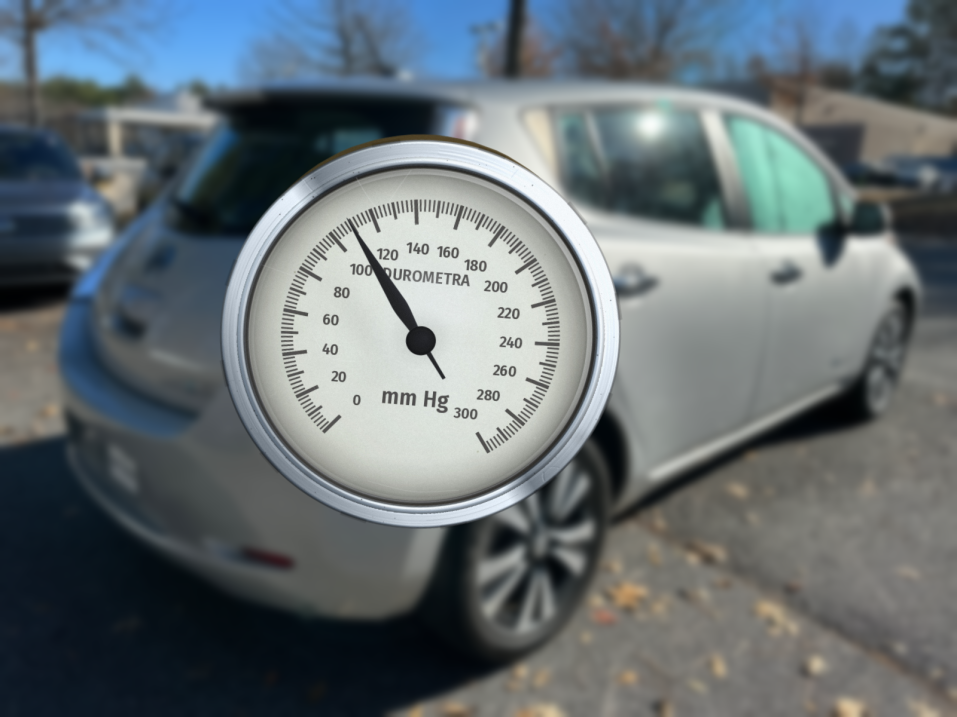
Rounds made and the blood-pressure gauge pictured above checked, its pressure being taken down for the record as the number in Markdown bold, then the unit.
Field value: **110** mmHg
